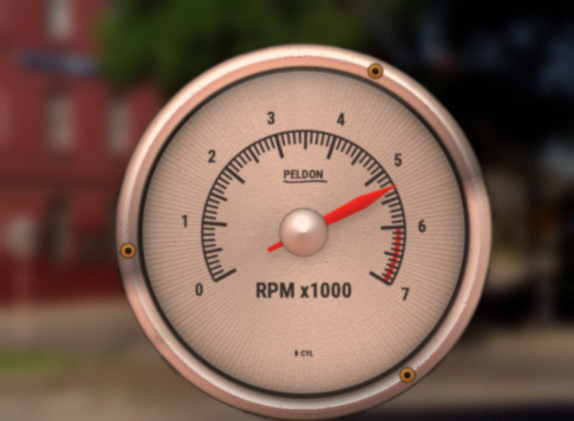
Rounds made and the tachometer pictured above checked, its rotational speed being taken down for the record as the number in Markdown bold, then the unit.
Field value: **5300** rpm
